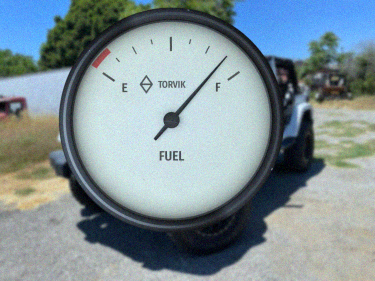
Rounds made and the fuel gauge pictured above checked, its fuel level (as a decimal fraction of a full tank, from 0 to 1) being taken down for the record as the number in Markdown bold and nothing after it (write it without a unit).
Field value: **0.875**
